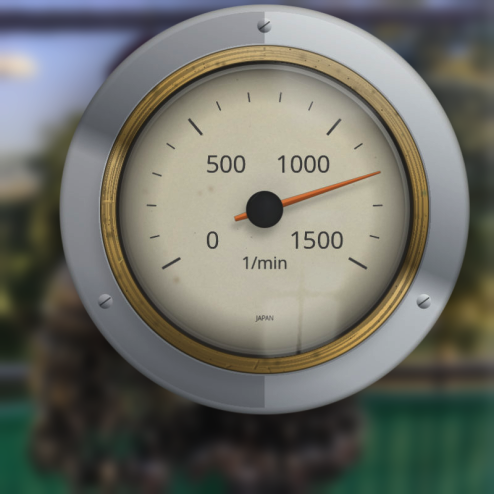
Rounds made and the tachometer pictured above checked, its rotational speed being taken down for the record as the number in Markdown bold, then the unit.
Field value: **1200** rpm
